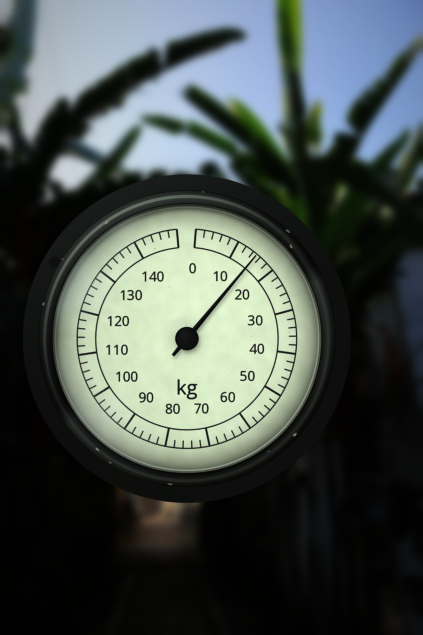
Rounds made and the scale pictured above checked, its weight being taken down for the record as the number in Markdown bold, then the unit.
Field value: **15** kg
